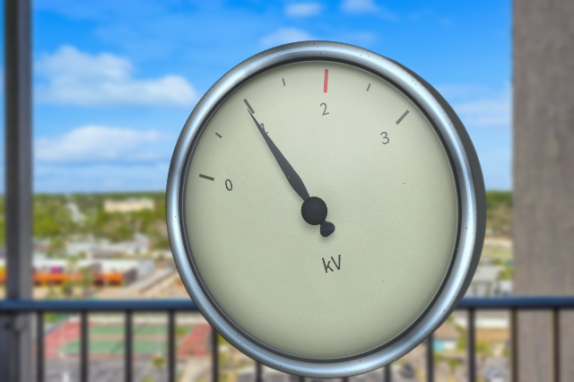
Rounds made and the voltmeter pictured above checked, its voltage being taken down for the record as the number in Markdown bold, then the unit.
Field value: **1** kV
